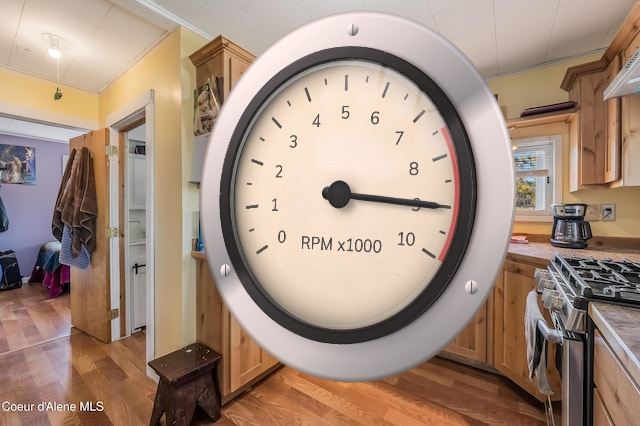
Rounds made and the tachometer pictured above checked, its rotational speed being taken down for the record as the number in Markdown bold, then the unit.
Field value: **9000** rpm
